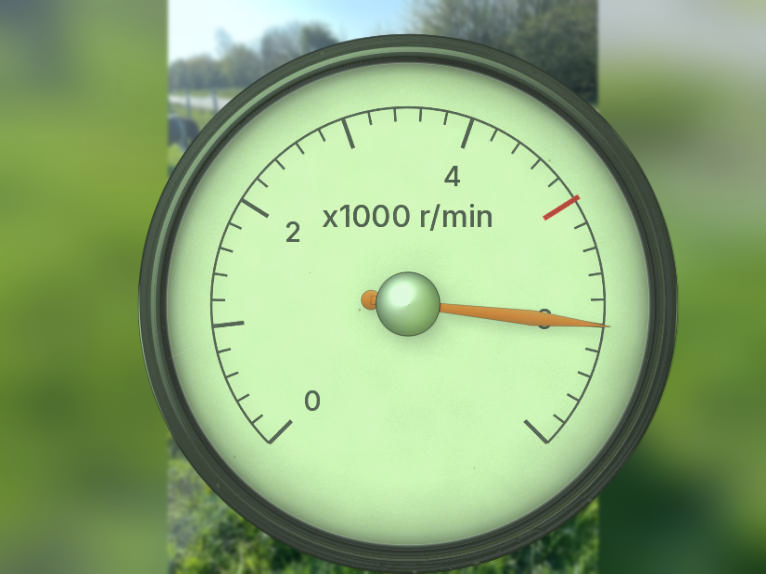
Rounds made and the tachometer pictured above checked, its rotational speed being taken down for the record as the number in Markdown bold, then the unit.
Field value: **6000** rpm
